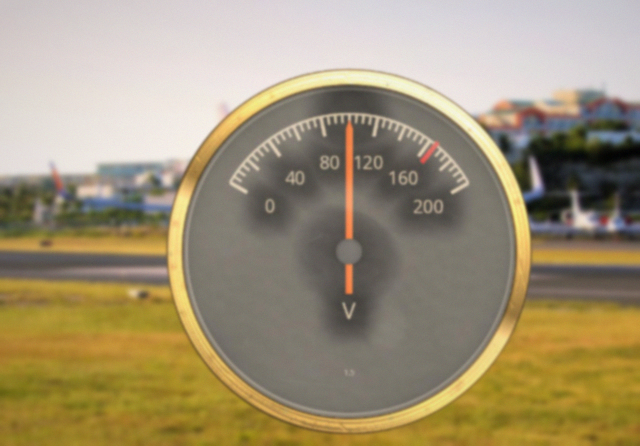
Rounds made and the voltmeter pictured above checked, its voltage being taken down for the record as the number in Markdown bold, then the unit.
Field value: **100** V
